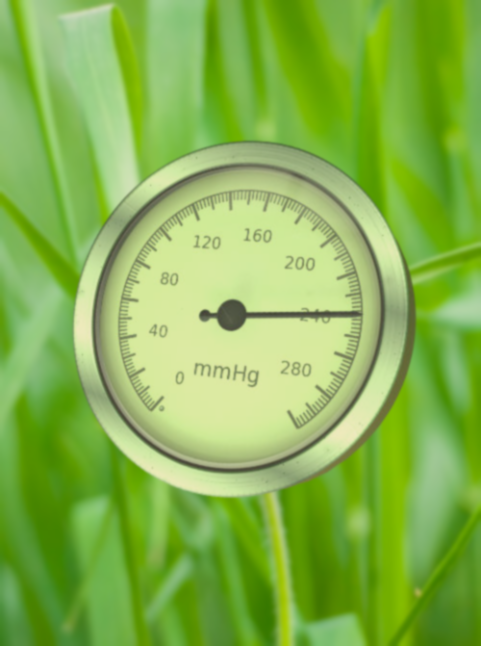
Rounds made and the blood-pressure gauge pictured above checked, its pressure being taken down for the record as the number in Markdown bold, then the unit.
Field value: **240** mmHg
